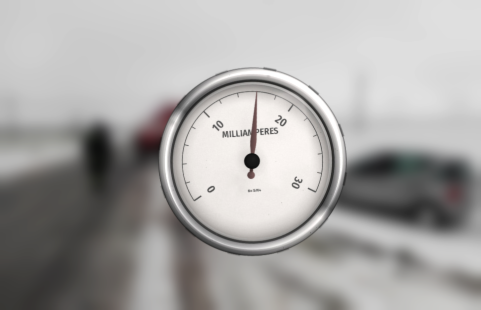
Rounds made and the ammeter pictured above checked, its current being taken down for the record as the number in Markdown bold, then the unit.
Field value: **16** mA
